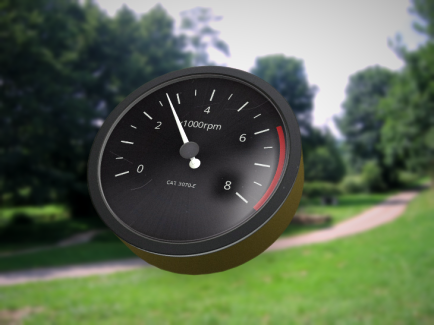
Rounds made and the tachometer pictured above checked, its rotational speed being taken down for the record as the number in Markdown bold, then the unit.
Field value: **2750** rpm
